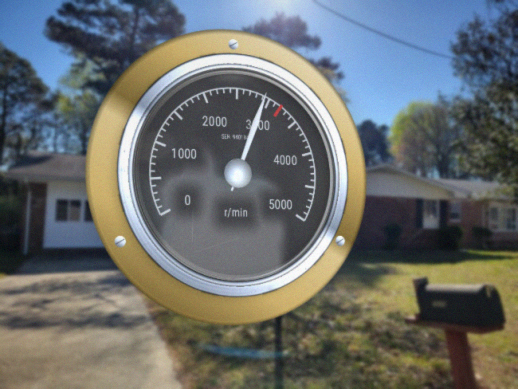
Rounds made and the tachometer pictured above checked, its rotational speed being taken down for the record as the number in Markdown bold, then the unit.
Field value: **2900** rpm
